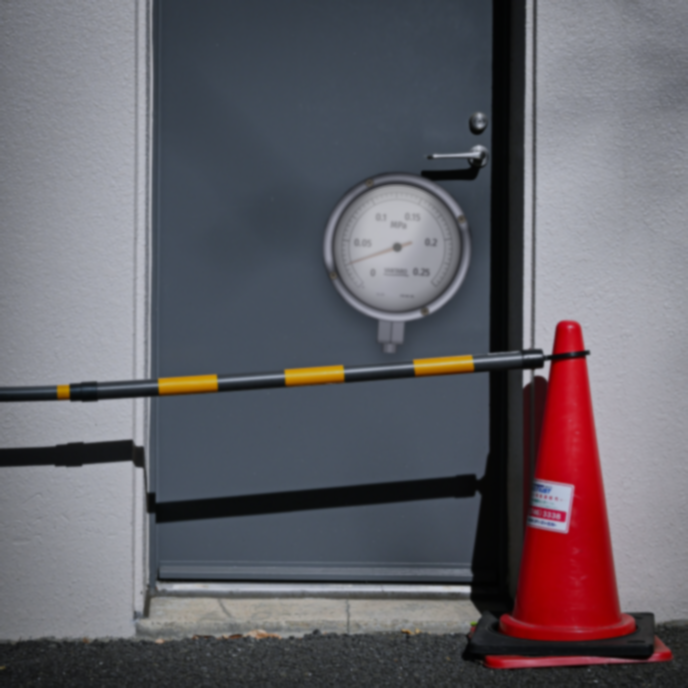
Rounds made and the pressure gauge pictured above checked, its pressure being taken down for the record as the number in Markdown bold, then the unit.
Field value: **0.025** MPa
